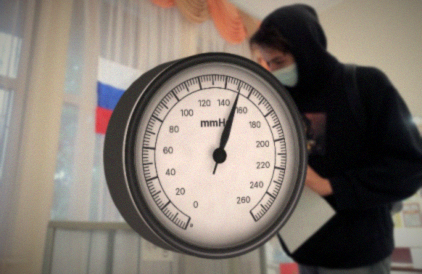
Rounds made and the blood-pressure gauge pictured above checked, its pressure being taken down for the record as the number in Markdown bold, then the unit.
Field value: **150** mmHg
